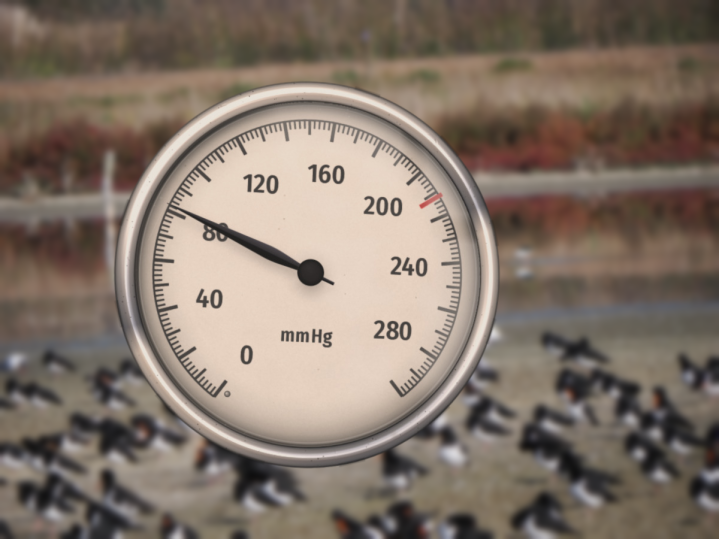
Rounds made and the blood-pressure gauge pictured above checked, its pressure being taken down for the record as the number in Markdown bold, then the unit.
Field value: **82** mmHg
